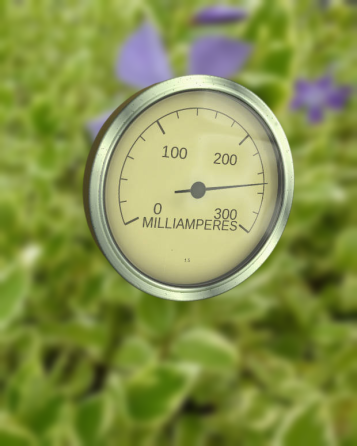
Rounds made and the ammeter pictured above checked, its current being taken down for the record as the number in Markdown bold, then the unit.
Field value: **250** mA
